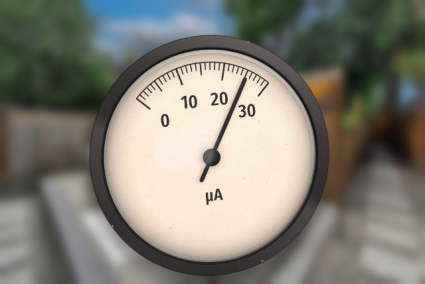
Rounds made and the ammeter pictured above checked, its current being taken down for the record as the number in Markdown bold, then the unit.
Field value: **25** µA
